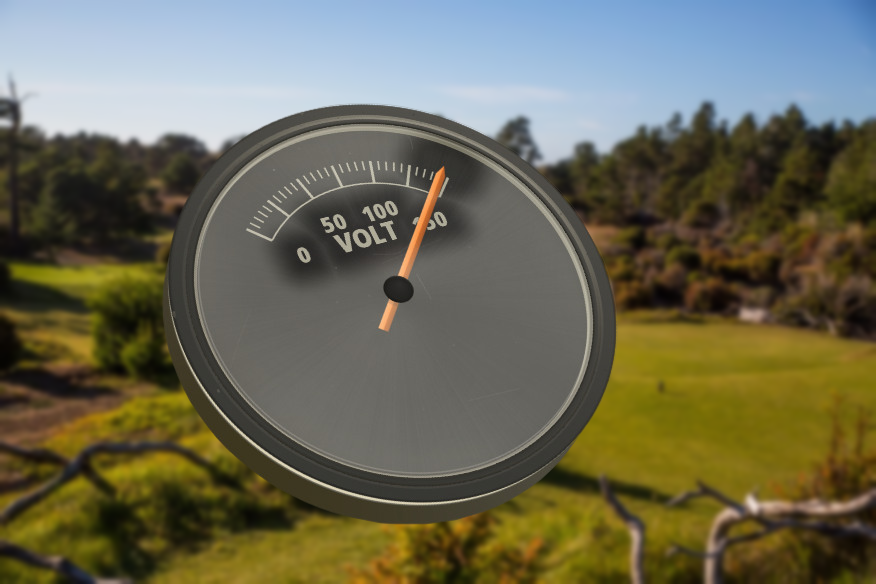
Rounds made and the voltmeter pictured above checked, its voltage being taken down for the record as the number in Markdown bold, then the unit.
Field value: **145** V
